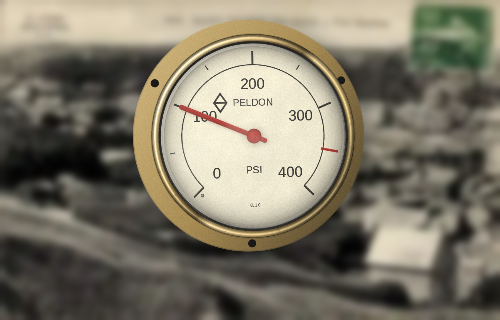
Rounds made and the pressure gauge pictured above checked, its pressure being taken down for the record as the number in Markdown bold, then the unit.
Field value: **100** psi
